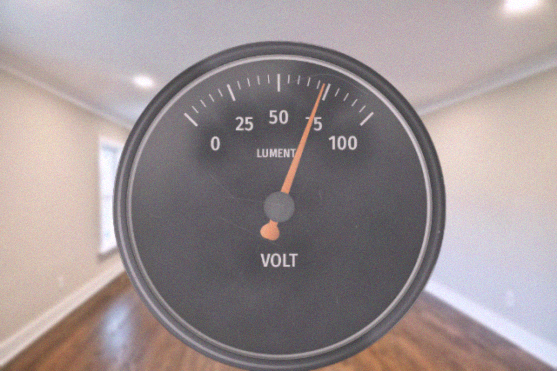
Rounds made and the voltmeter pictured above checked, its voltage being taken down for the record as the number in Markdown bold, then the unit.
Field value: **72.5** V
